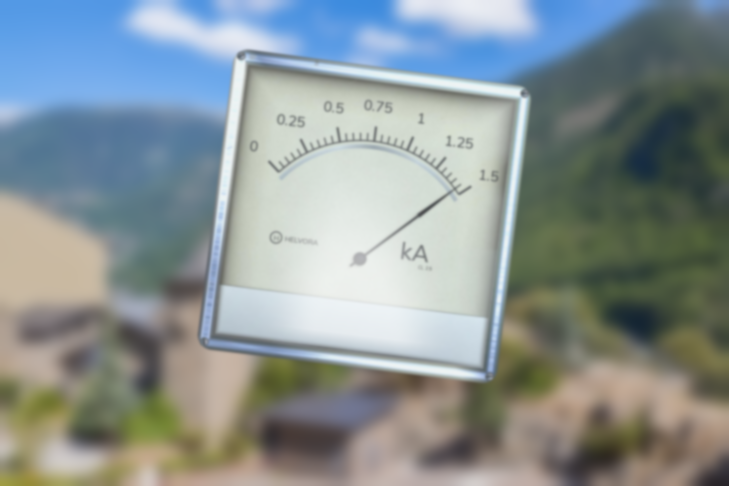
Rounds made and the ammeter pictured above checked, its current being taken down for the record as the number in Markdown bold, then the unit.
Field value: **1.45** kA
